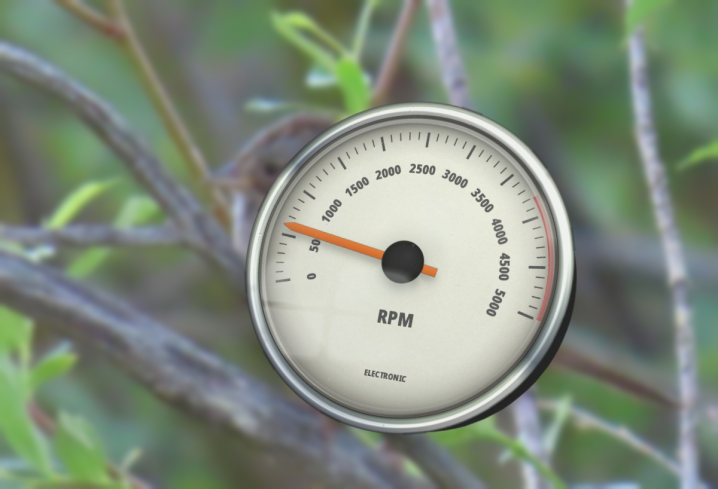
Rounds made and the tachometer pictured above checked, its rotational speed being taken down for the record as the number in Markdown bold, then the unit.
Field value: **600** rpm
